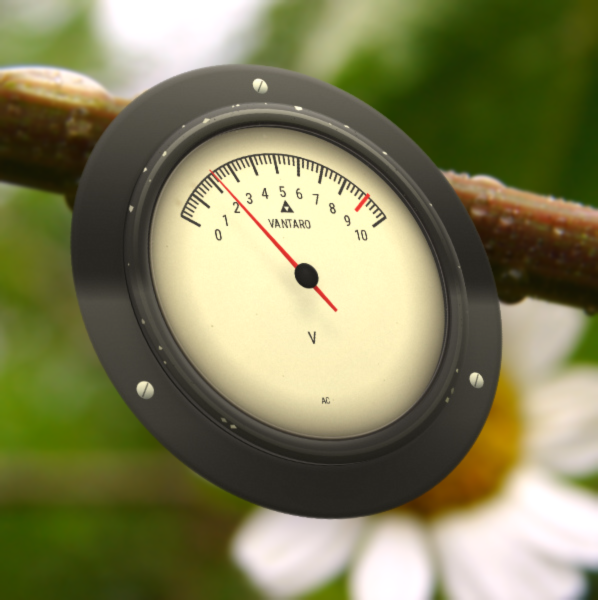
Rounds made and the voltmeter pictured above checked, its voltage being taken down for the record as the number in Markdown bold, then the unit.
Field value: **2** V
